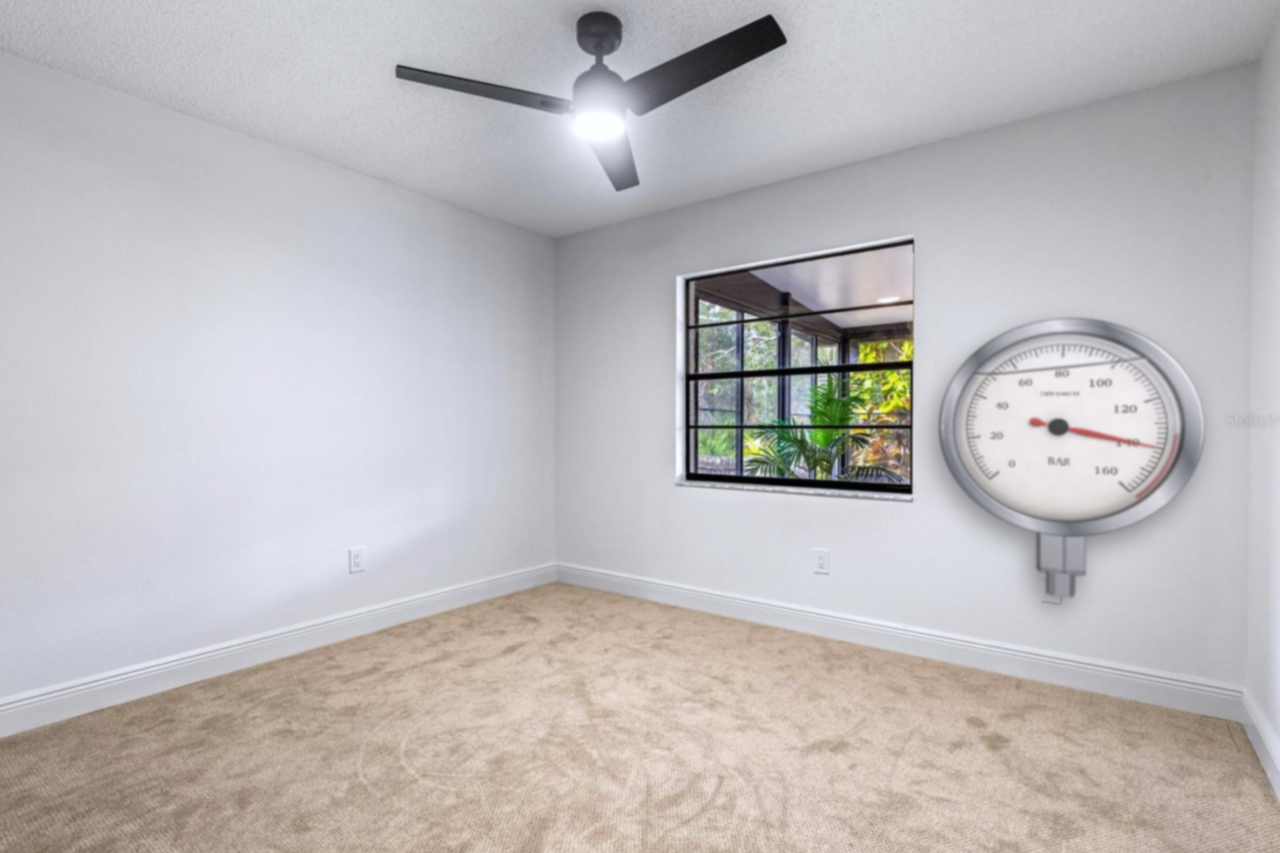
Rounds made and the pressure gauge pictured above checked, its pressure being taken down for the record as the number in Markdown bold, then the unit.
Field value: **140** bar
